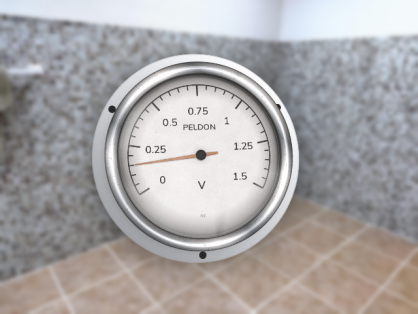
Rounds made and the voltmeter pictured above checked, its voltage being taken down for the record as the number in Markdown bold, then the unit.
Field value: **0.15** V
